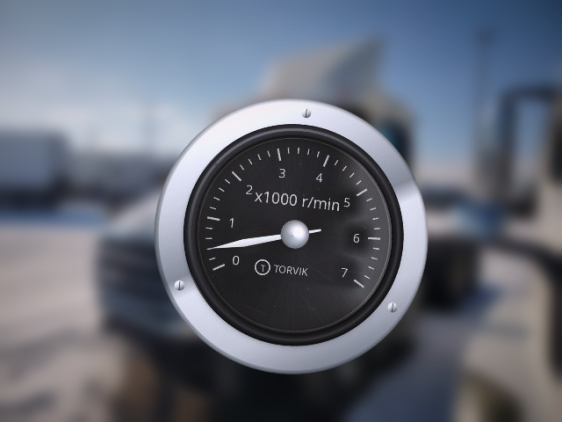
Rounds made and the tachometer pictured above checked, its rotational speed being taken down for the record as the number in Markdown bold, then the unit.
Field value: **400** rpm
